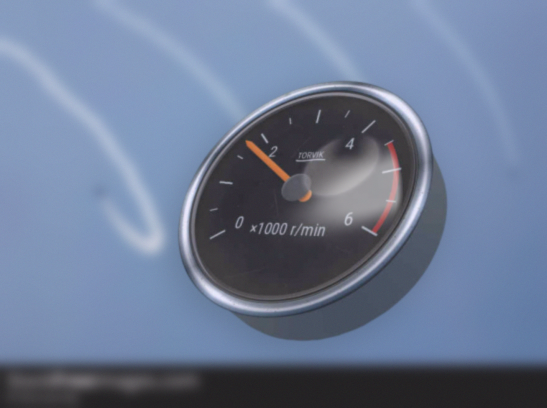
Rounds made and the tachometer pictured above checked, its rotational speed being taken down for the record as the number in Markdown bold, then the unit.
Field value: **1750** rpm
